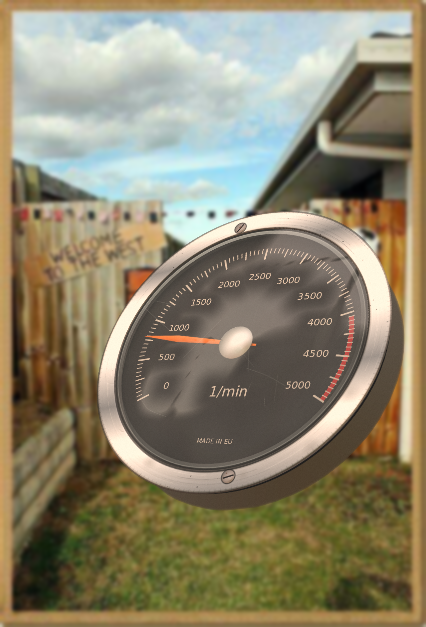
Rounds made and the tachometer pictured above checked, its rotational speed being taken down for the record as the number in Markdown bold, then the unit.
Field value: **750** rpm
